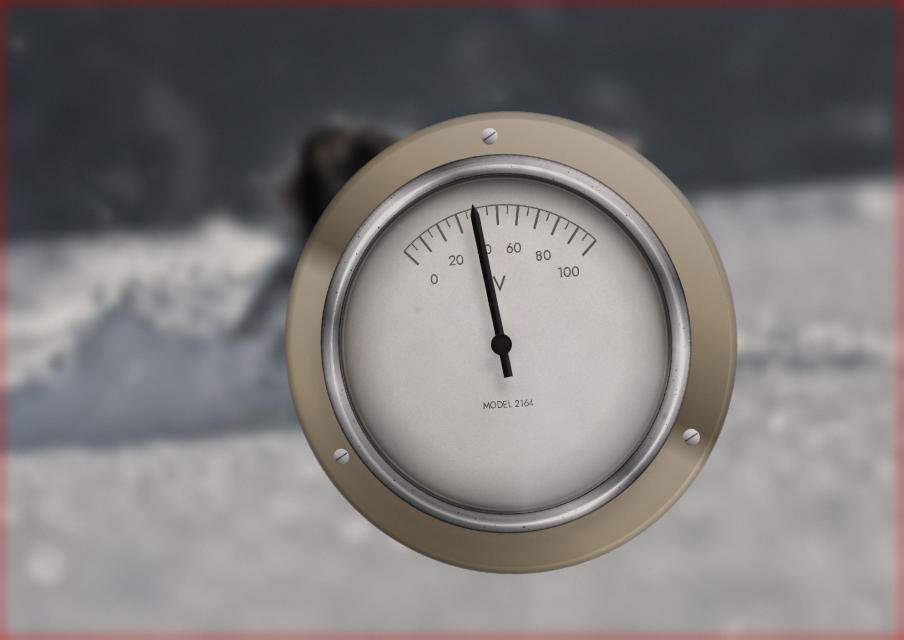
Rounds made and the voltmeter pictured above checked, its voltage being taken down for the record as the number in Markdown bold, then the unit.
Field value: **40** V
